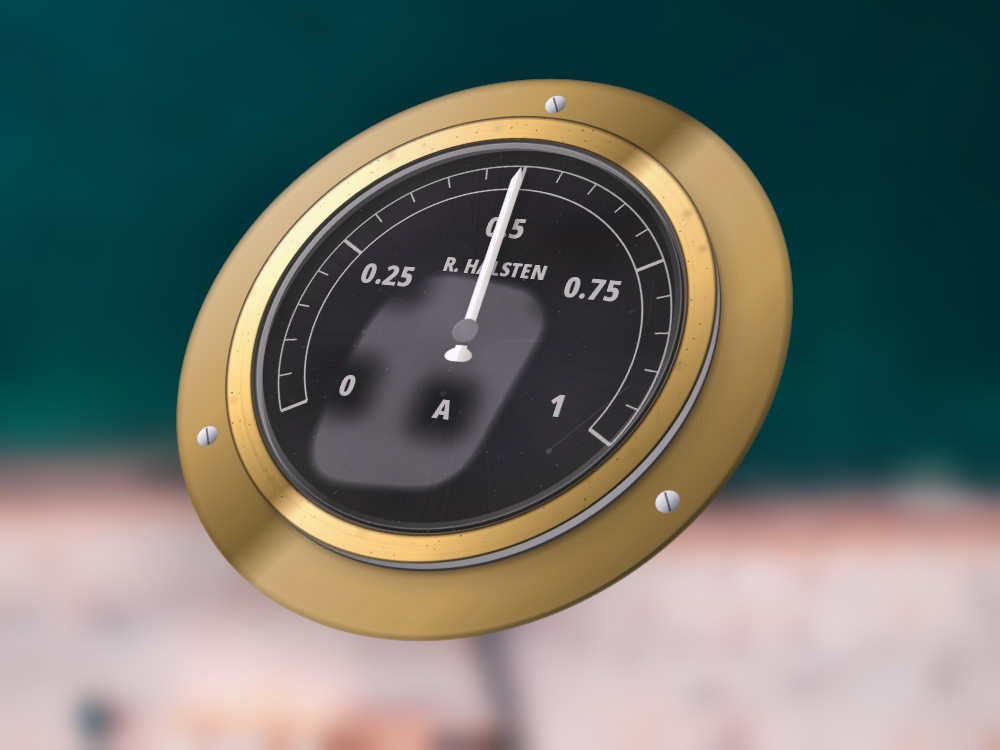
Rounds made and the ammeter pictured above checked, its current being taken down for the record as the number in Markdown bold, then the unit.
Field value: **0.5** A
